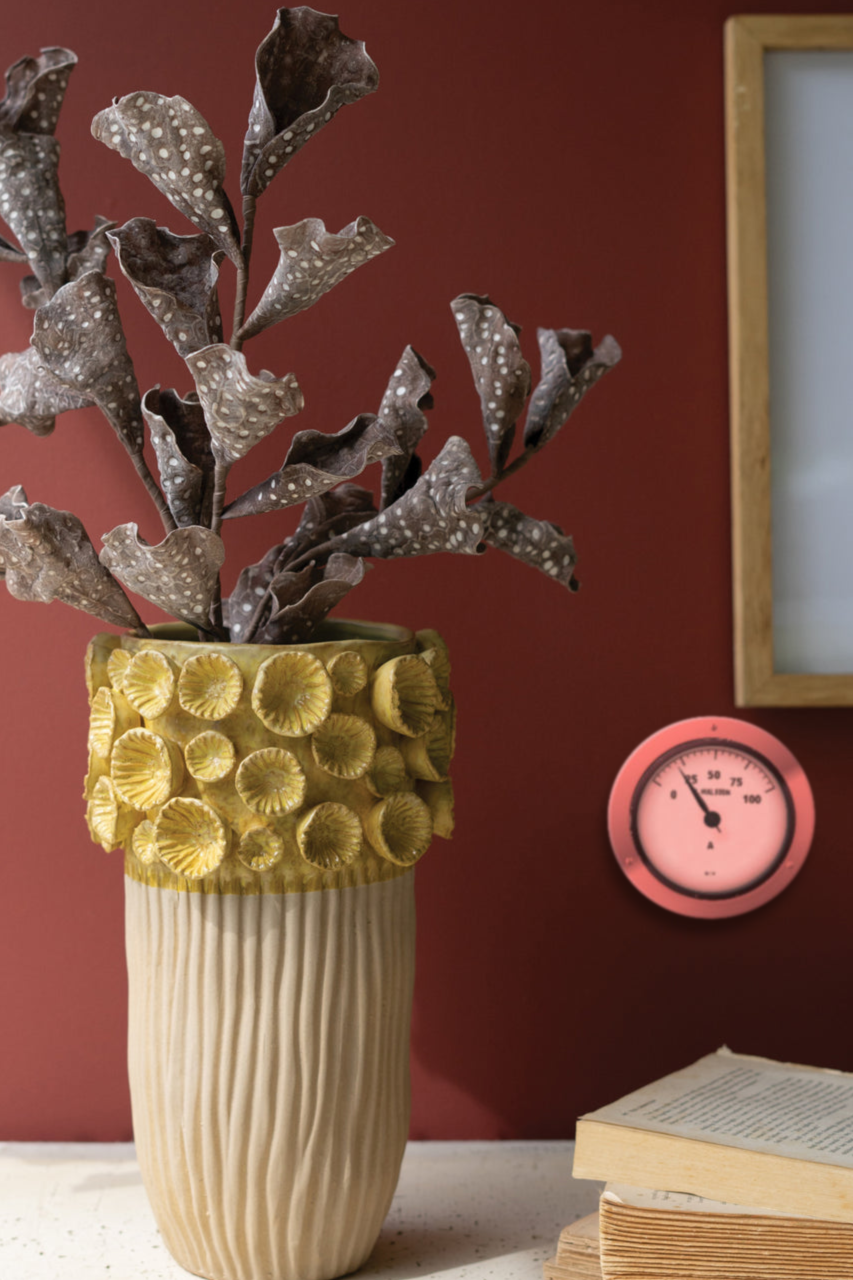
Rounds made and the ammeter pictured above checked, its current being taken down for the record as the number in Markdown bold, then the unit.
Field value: **20** A
